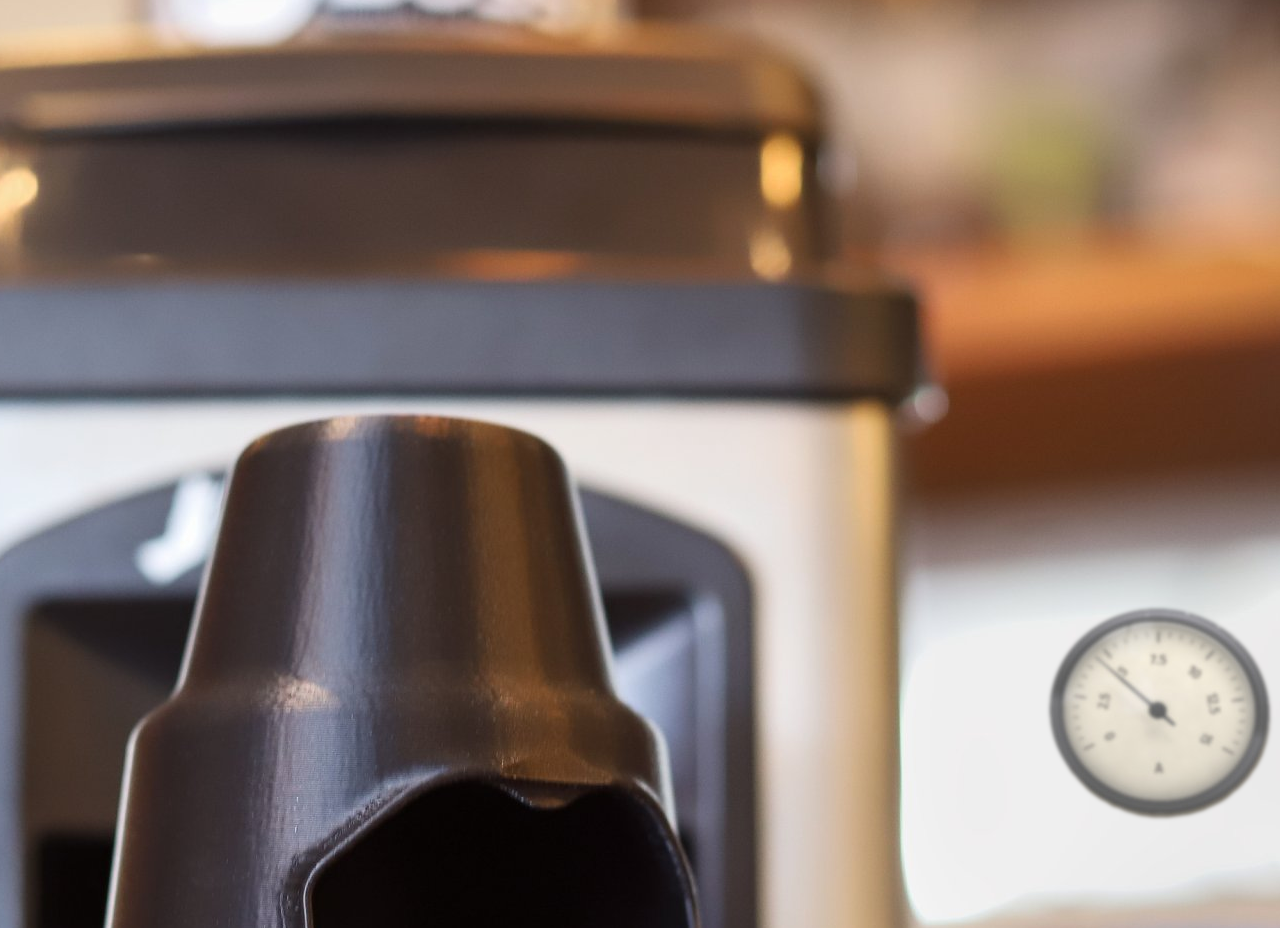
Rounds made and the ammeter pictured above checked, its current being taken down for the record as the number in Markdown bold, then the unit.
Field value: **4.5** A
